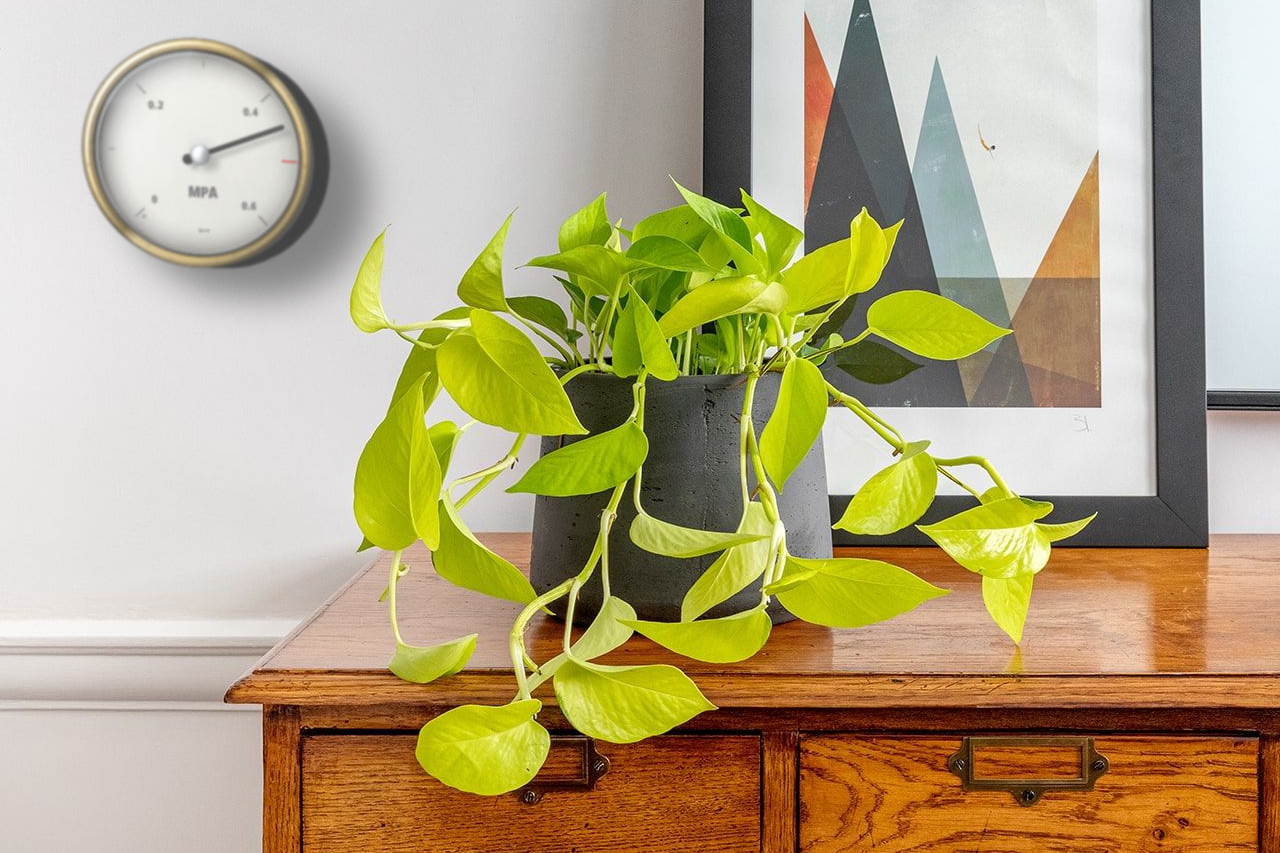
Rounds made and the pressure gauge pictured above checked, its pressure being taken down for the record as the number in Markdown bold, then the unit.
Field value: **0.45** MPa
